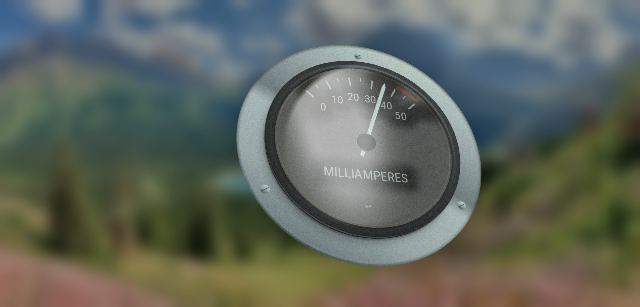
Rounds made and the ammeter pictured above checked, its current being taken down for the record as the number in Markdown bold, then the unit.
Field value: **35** mA
